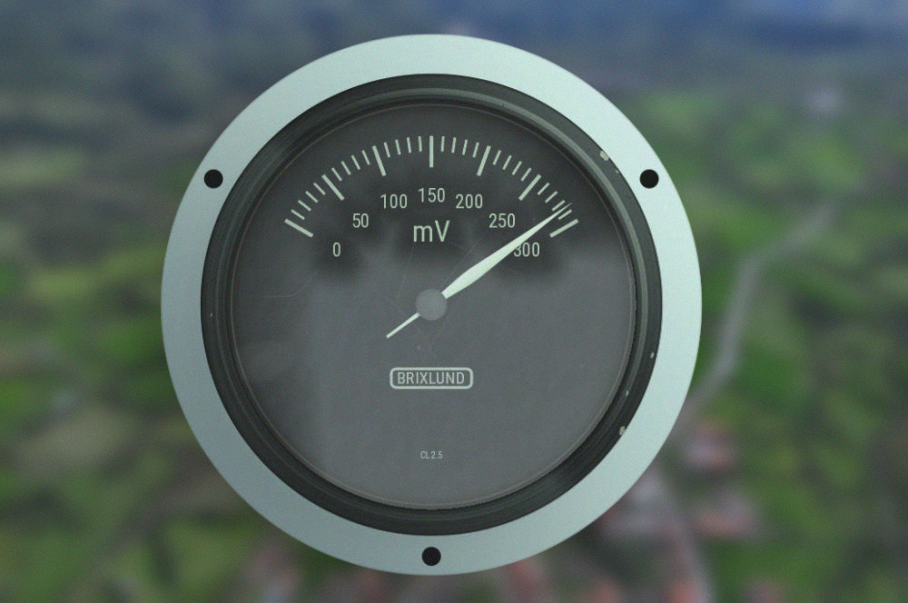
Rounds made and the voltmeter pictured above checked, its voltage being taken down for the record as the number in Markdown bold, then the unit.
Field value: **285** mV
